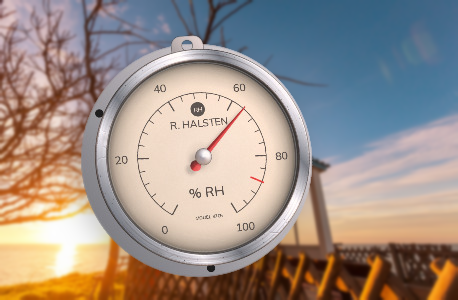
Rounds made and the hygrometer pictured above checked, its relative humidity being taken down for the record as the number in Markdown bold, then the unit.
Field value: **64** %
